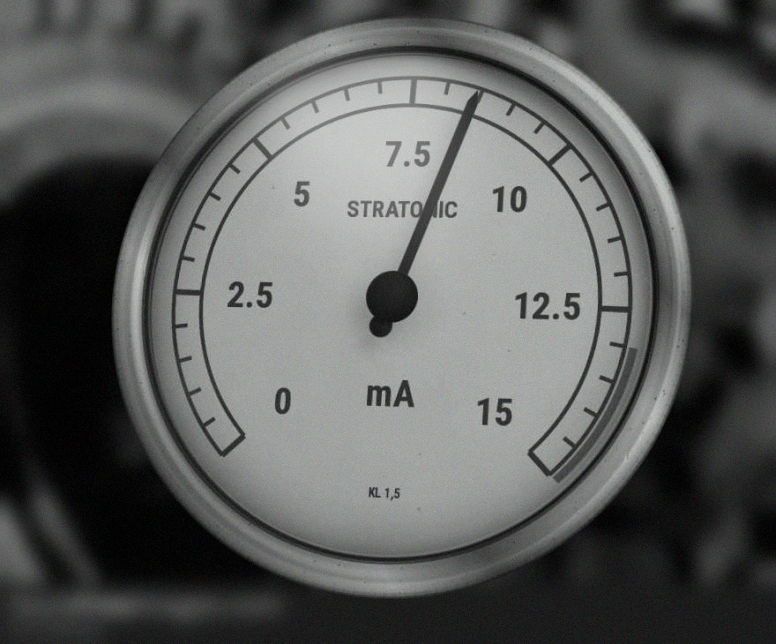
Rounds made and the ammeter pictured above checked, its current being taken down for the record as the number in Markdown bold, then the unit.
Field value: **8.5** mA
